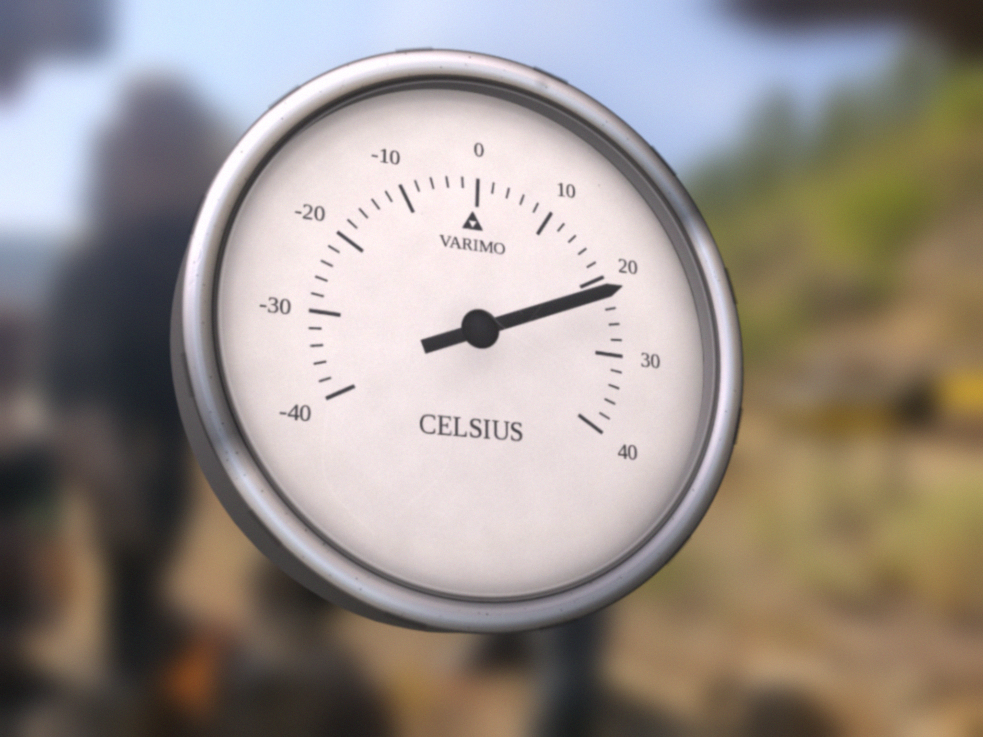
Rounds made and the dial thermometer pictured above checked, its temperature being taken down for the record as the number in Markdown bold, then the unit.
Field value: **22** °C
